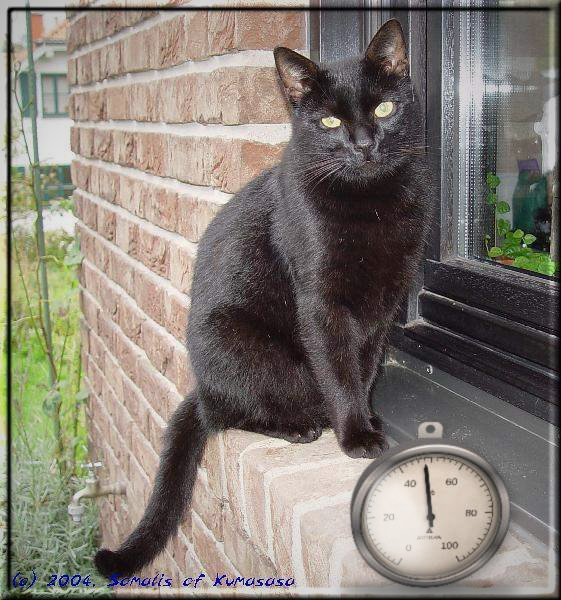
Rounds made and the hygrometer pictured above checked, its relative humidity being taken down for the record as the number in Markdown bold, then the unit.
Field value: **48** %
